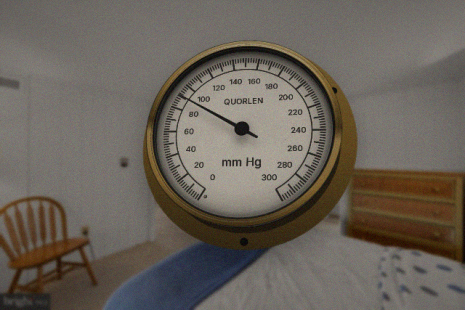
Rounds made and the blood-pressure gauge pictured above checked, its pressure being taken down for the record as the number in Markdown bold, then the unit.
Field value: **90** mmHg
